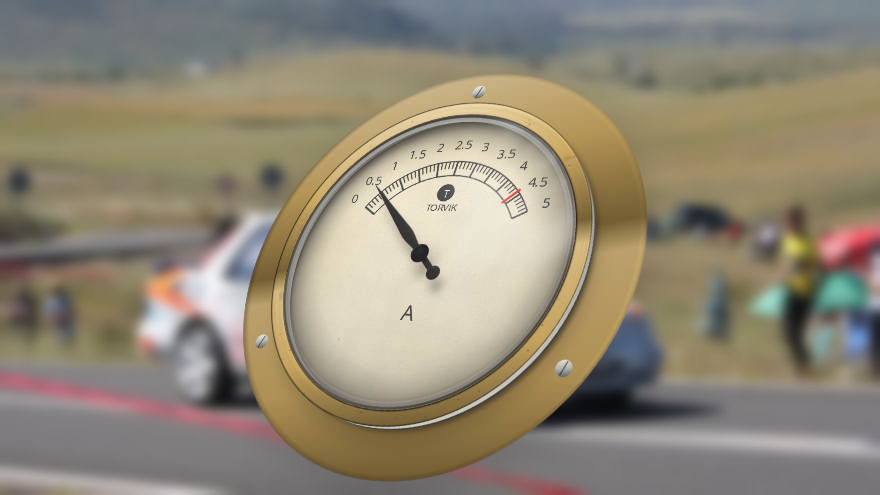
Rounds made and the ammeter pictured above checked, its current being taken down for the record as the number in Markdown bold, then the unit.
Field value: **0.5** A
